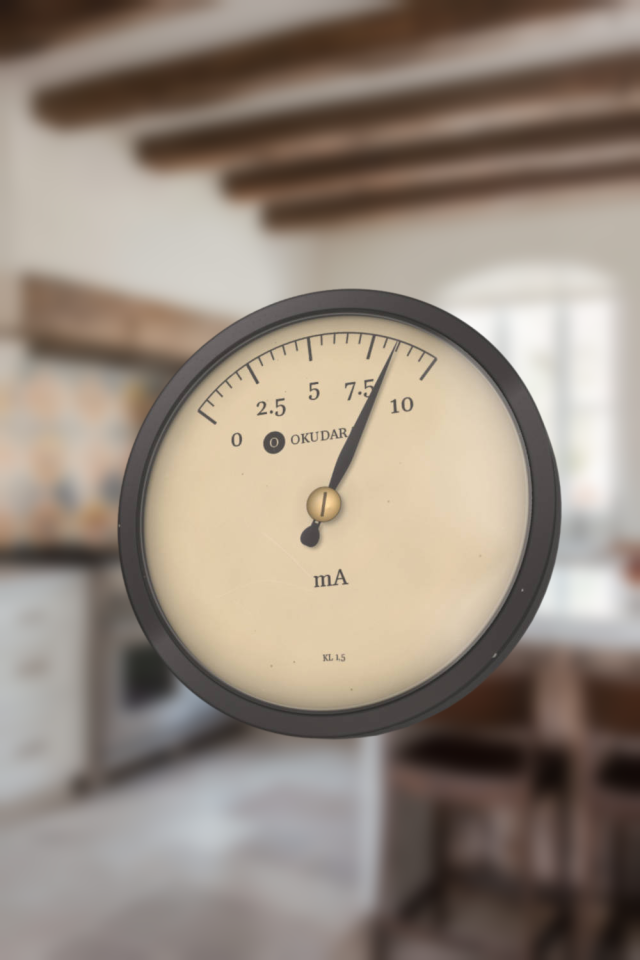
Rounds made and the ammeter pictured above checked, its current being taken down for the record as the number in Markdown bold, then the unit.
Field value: **8.5** mA
